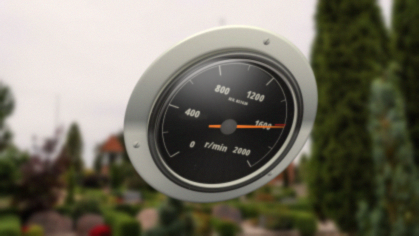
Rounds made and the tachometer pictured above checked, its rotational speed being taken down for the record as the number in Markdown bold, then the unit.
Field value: **1600** rpm
